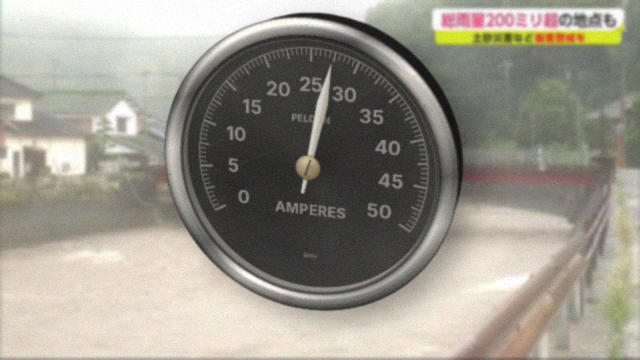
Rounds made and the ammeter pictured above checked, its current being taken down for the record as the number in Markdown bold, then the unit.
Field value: **27.5** A
